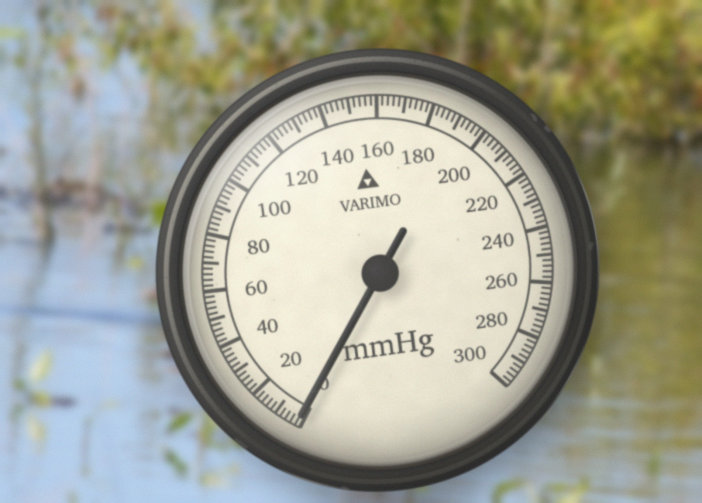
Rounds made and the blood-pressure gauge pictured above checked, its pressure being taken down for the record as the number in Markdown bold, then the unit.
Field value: **2** mmHg
